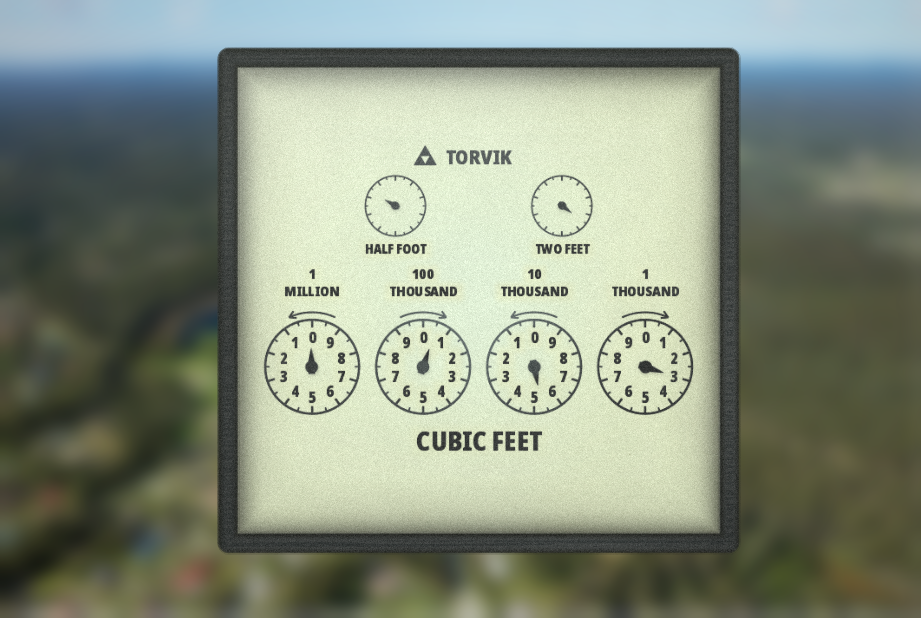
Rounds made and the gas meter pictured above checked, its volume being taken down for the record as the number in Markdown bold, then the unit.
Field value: **5300** ft³
